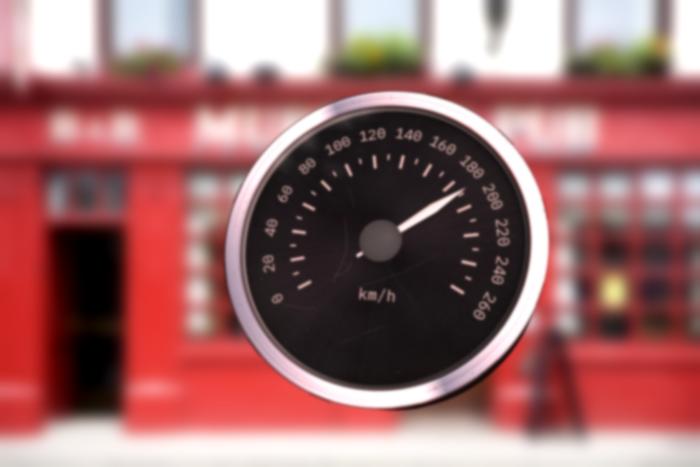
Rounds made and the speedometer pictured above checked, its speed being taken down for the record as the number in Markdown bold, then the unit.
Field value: **190** km/h
